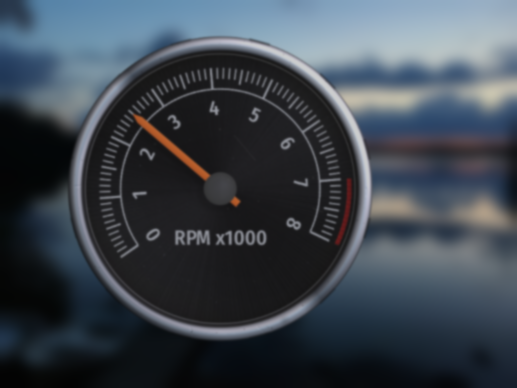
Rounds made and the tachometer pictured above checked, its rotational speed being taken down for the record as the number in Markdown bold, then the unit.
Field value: **2500** rpm
